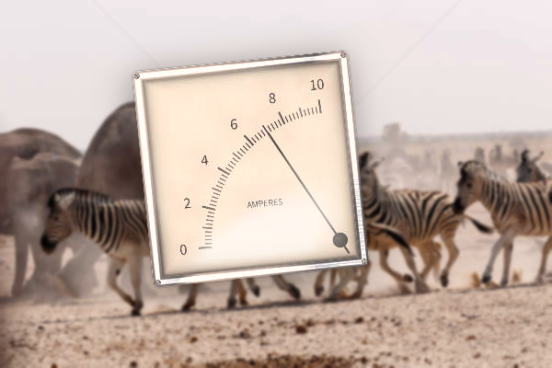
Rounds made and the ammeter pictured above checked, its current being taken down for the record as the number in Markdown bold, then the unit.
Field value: **7** A
